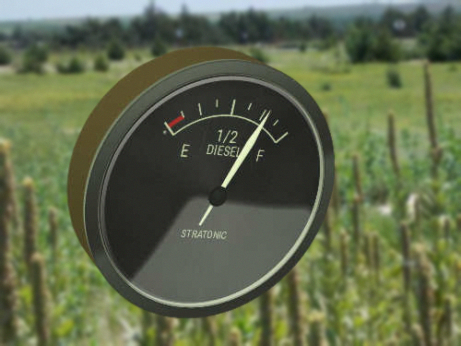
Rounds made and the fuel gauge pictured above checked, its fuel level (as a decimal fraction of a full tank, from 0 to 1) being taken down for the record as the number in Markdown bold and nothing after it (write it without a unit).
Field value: **0.75**
